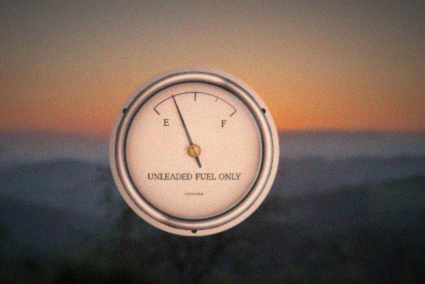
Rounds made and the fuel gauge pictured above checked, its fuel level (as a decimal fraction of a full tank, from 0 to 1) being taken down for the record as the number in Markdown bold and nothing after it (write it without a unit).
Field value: **0.25**
